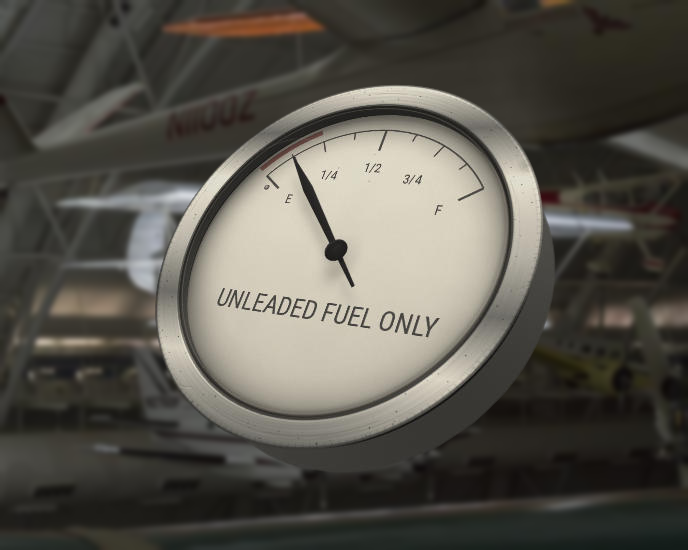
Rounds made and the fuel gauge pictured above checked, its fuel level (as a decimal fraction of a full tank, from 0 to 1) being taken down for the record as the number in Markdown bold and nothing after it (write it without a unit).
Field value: **0.125**
